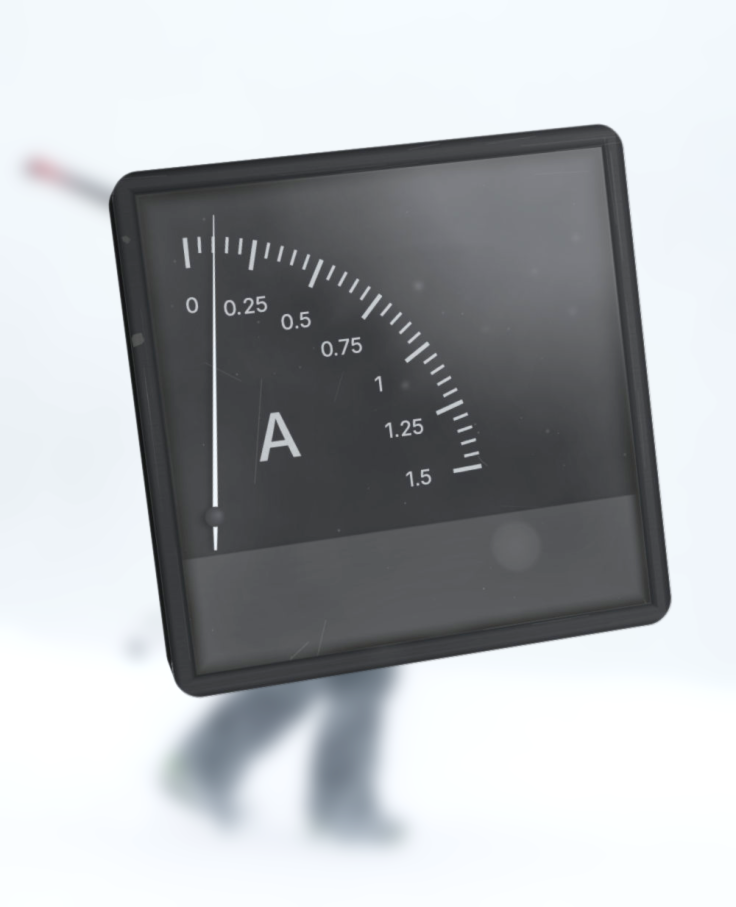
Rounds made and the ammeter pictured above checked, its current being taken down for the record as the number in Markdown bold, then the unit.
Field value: **0.1** A
